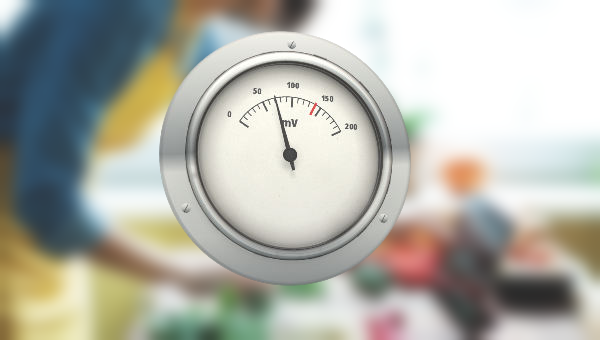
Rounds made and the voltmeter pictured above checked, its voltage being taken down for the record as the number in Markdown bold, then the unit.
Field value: **70** mV
